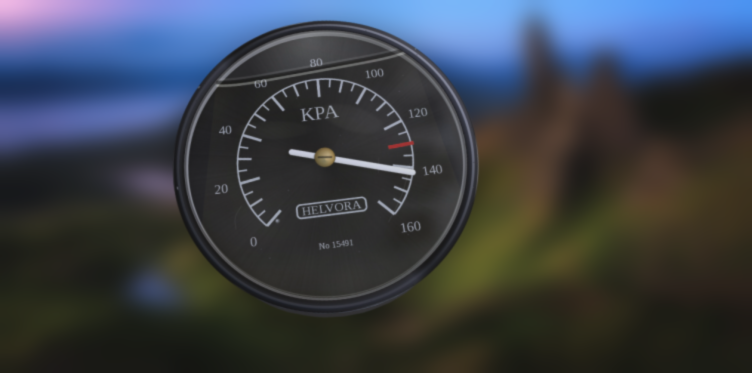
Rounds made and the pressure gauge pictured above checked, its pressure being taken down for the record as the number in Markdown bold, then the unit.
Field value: **142.5** kPa
